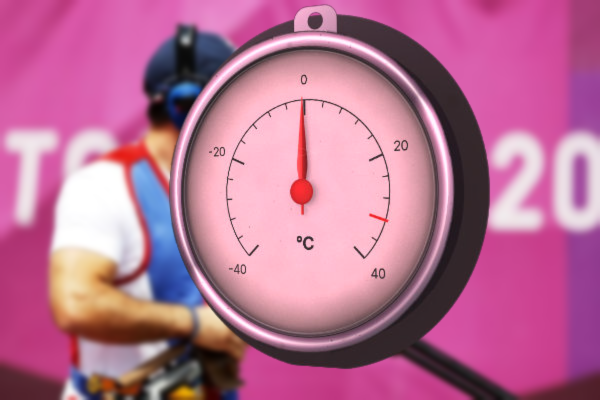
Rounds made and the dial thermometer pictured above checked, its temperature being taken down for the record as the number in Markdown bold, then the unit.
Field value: **0** °C
